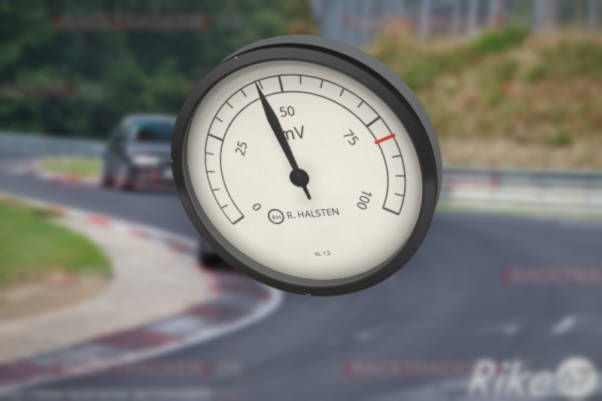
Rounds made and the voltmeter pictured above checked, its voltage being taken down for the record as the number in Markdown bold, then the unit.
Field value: **45** mV
